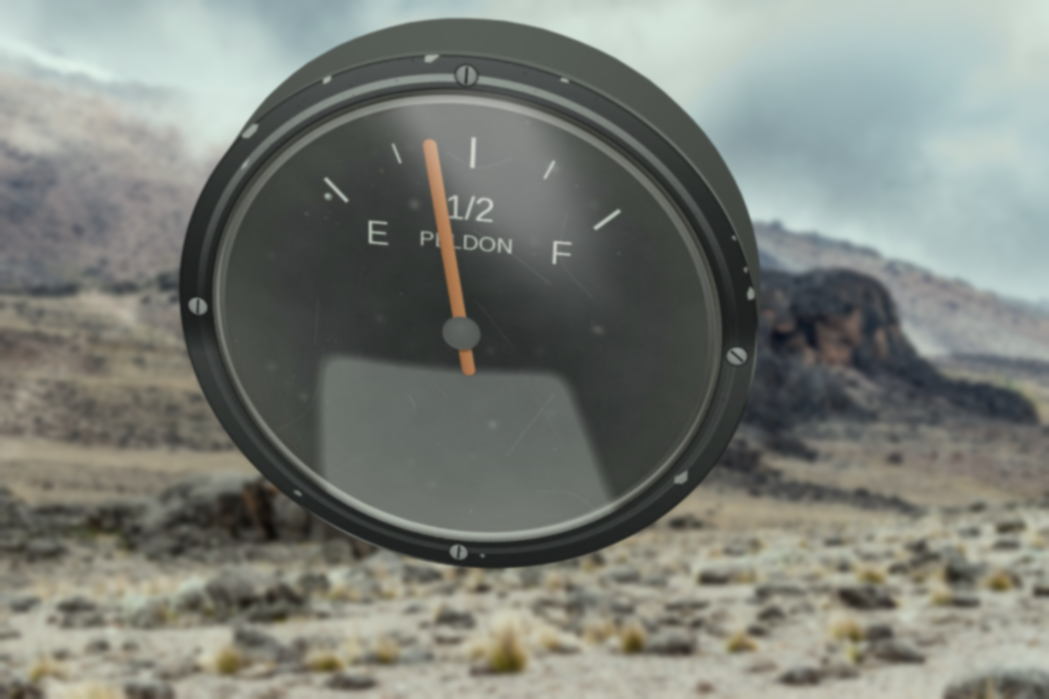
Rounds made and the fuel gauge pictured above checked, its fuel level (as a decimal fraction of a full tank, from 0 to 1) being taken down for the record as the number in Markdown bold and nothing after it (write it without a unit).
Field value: **0.375**
